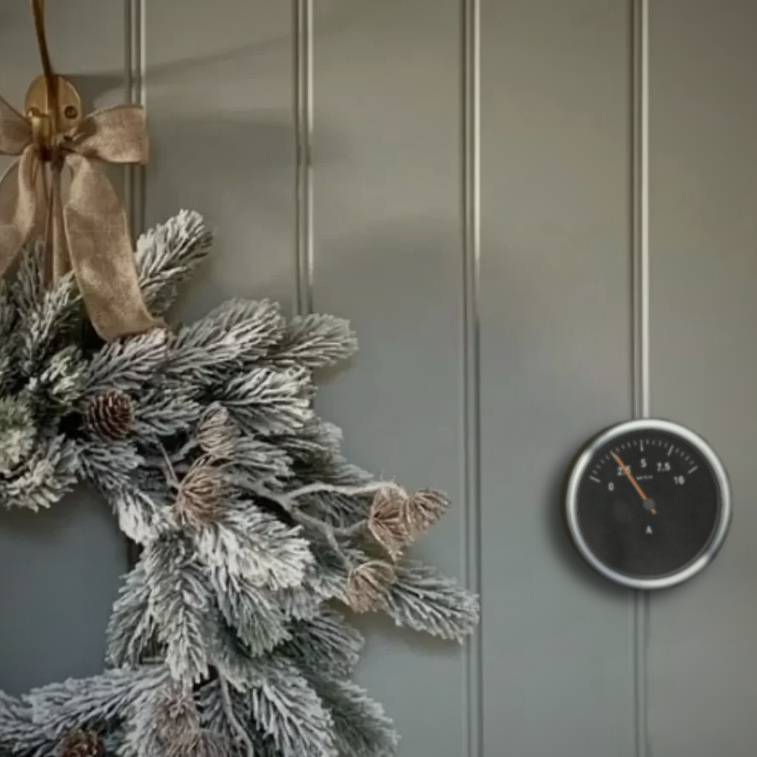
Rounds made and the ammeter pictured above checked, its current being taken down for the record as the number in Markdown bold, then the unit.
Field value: **2.5** A
